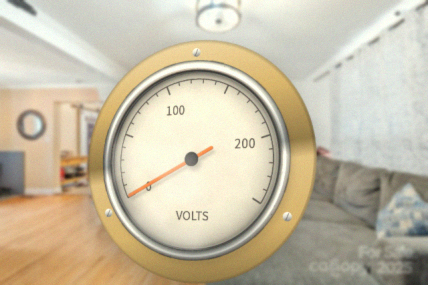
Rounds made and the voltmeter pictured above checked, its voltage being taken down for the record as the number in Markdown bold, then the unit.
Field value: **0** V
